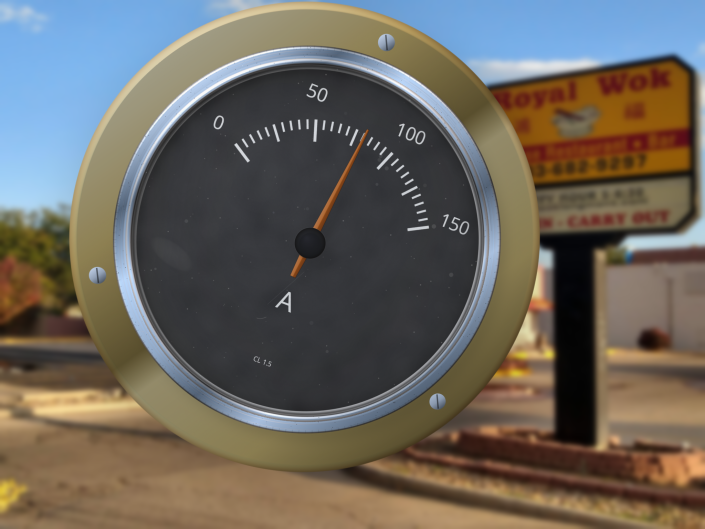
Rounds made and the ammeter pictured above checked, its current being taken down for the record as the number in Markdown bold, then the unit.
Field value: **80** A
